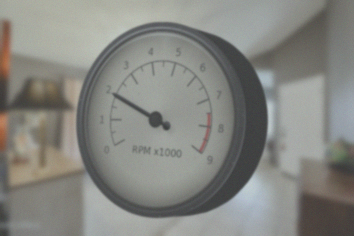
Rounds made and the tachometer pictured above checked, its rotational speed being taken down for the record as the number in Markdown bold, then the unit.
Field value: **2000** rpm
